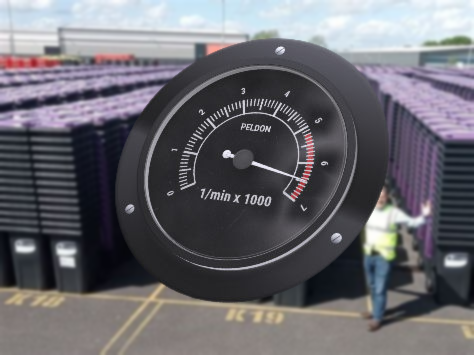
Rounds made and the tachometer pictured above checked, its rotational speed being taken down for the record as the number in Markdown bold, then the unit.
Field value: **6500** rpm
